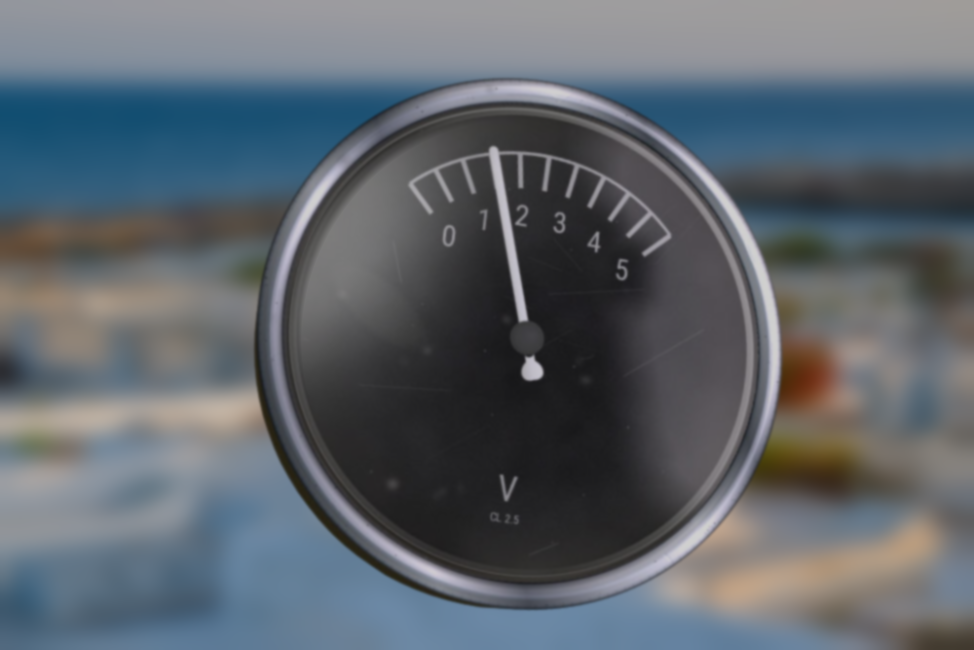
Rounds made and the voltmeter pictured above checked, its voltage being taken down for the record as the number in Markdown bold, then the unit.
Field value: **1.5** V
